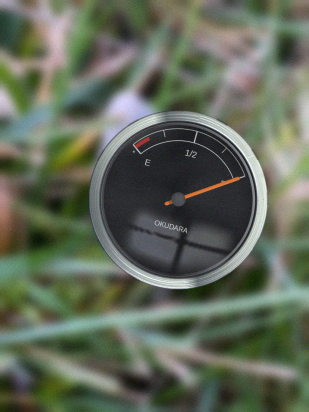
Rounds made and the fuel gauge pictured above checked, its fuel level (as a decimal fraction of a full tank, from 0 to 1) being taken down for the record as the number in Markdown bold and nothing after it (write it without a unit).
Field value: **1**
